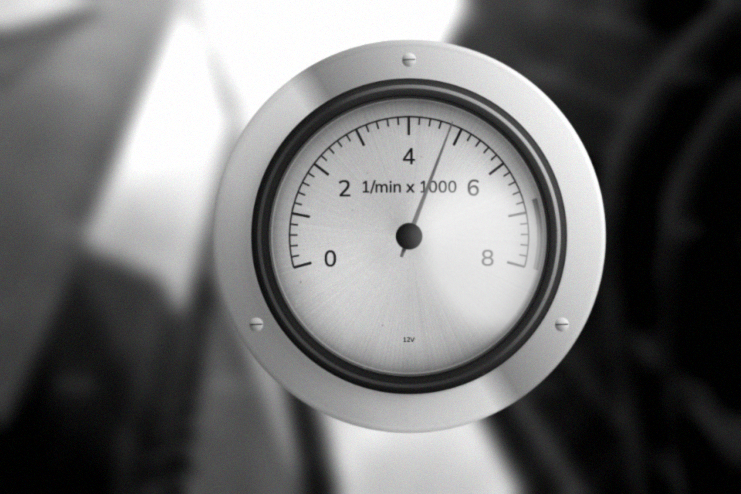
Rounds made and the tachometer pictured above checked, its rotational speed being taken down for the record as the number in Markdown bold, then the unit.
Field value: **4800** rpm
